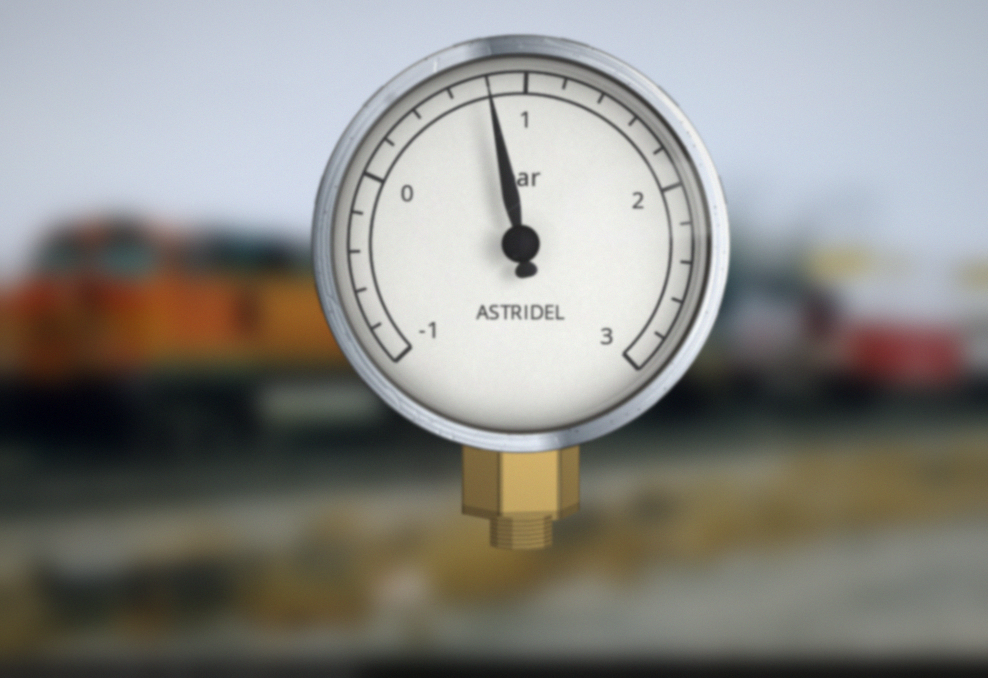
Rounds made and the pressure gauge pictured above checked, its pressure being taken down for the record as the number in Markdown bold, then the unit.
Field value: **0.8** bar
